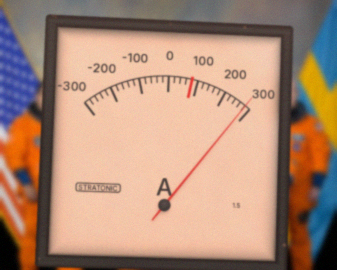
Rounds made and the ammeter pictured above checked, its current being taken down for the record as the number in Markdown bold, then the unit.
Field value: **280** A
